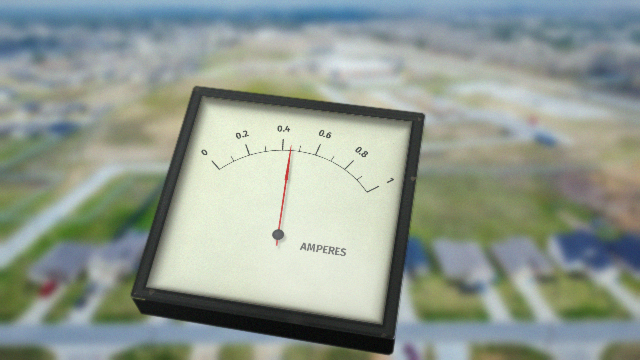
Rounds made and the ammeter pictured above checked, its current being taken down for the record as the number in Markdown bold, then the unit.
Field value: **0.45** A
